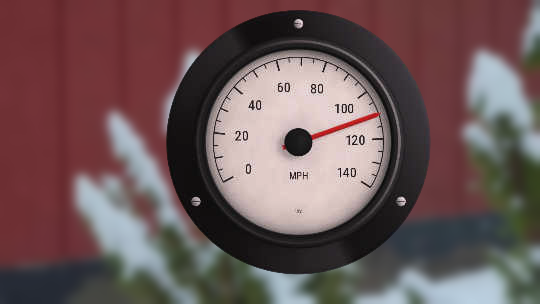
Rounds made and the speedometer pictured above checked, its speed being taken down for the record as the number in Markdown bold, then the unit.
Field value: **110** mph
